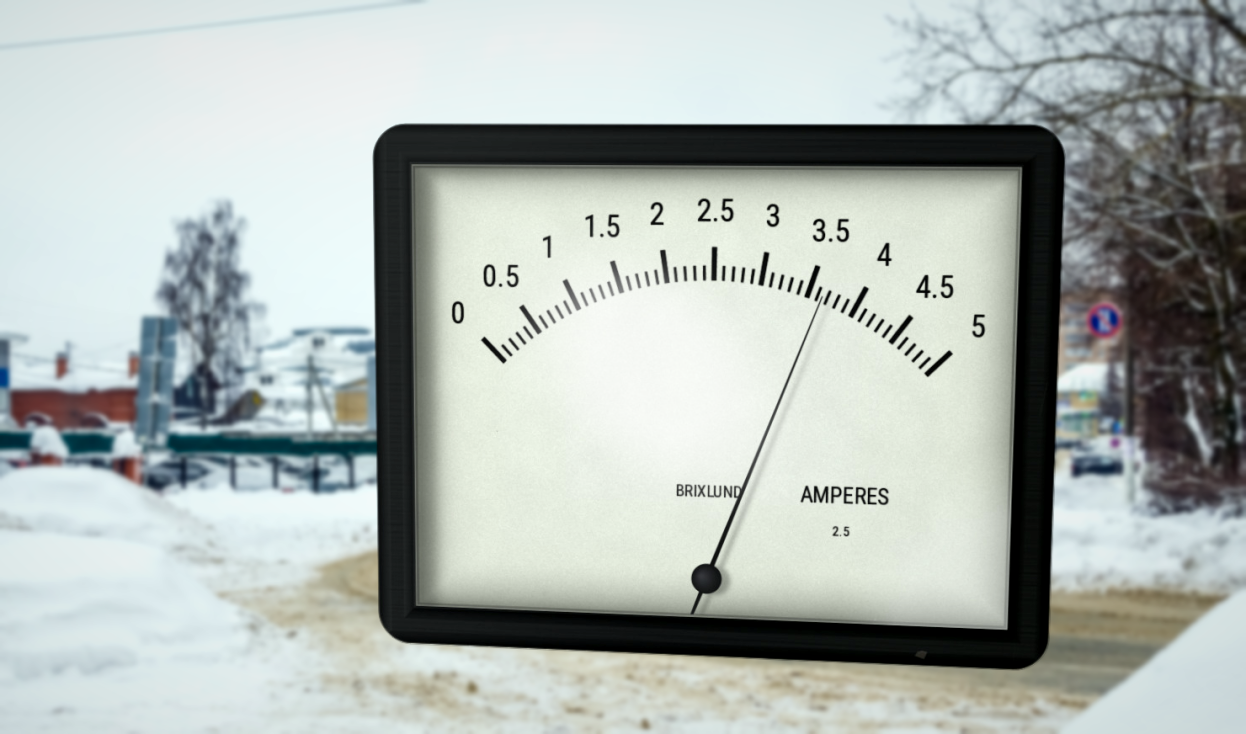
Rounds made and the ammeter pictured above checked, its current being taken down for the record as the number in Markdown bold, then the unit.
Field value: **3.65** A
